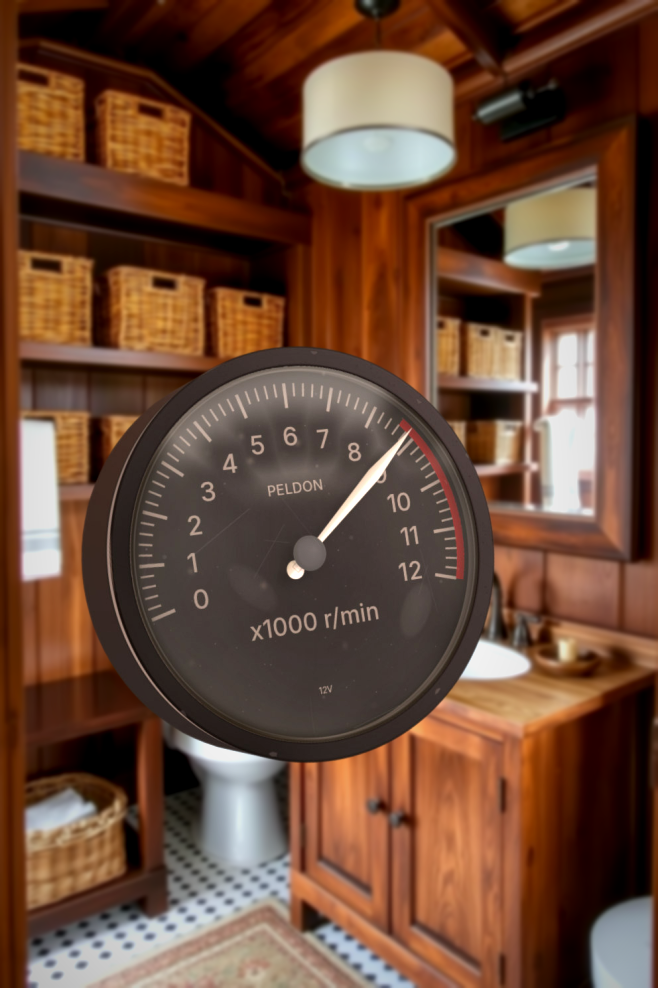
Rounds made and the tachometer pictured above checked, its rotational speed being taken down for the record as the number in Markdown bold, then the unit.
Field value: **8800** rpm
